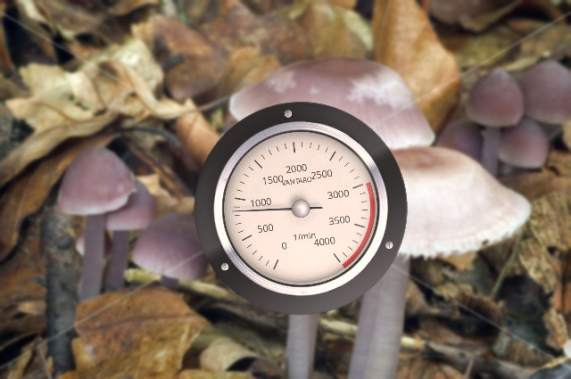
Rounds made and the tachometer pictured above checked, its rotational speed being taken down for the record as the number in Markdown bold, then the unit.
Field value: **850** rpm
